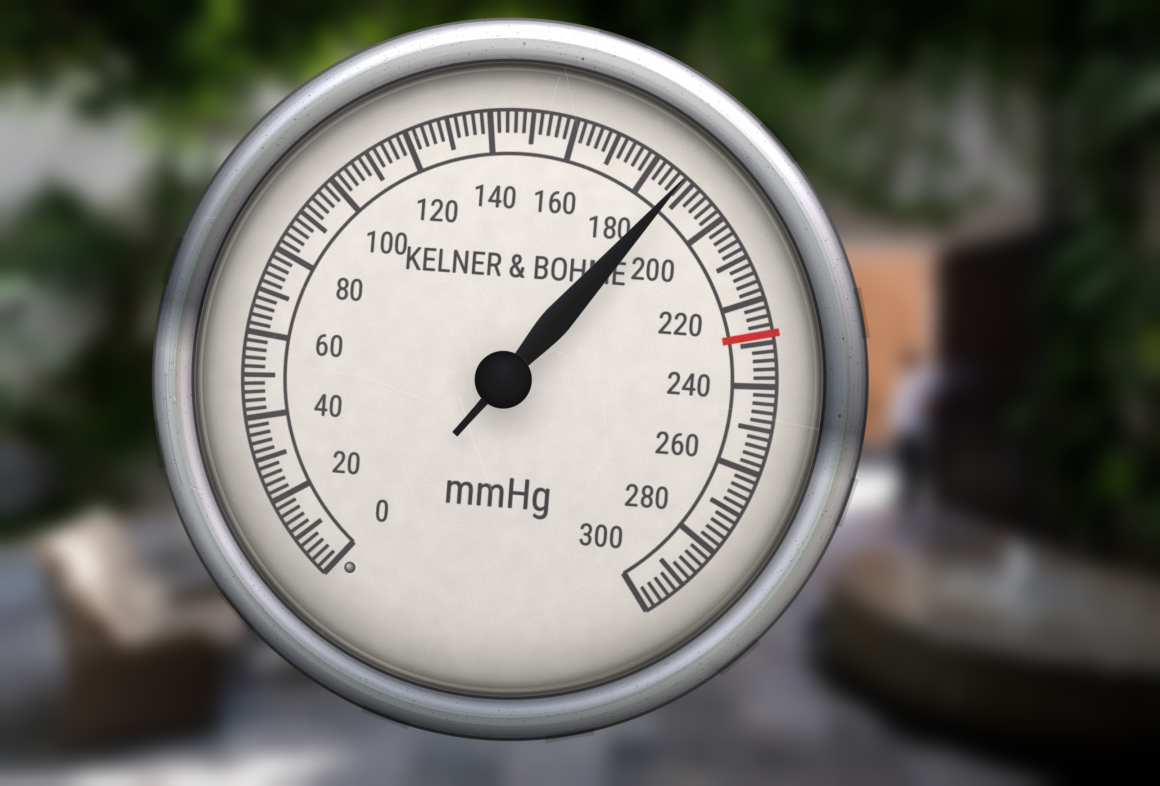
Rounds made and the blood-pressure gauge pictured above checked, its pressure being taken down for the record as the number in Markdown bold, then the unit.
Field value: **188** mmHg
